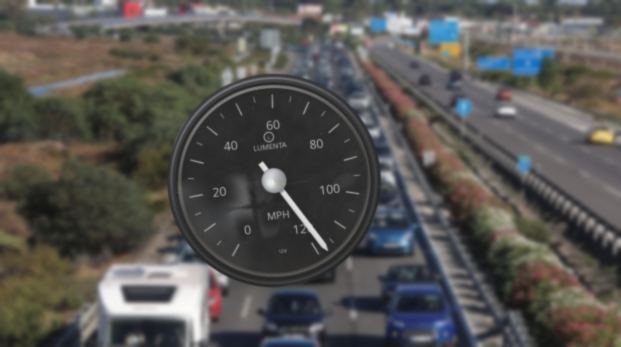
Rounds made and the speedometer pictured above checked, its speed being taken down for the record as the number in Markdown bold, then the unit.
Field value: **117.5** mph
